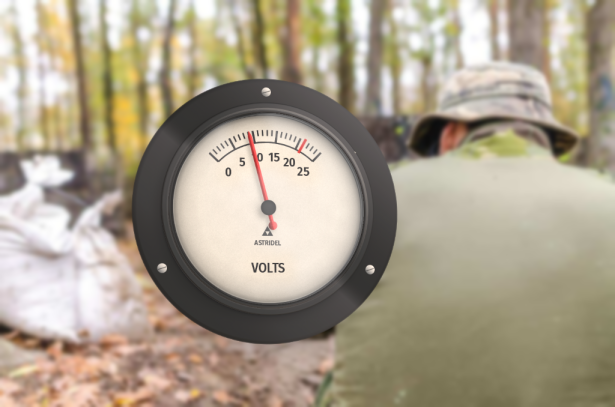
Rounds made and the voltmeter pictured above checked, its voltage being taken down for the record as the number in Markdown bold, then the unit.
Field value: **9** V
